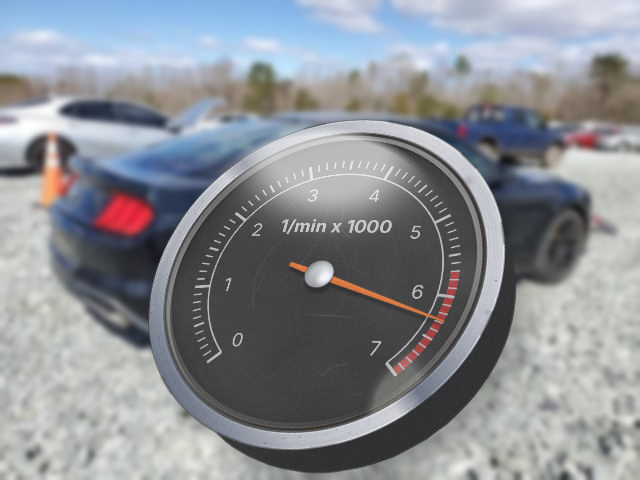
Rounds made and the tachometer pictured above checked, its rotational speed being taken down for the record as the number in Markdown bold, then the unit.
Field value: **6300** rpm
